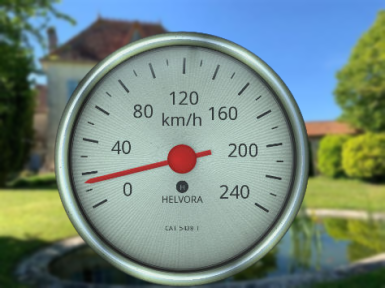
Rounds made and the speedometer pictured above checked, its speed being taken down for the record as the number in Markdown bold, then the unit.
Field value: **15** km/h
